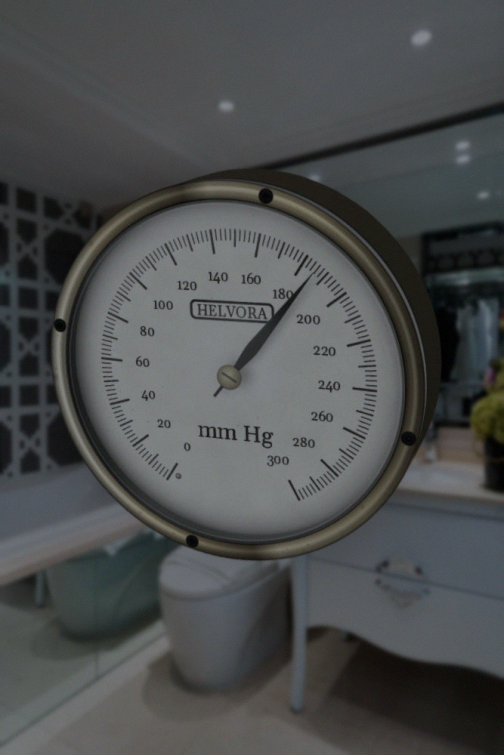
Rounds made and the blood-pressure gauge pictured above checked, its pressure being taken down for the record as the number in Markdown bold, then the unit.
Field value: **186** mmHg
